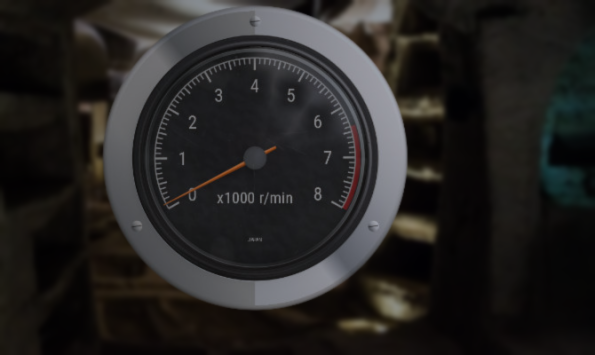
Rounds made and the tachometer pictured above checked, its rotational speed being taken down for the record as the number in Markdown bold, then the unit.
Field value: **100** rpm
